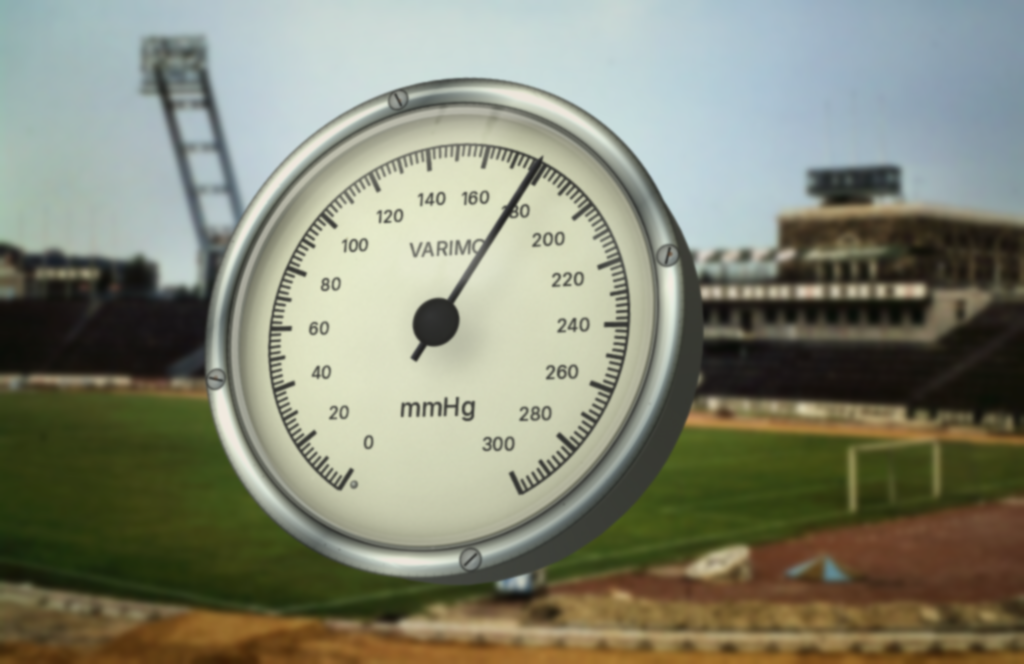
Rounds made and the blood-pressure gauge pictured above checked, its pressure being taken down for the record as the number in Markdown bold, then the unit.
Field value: **180** mmHg
